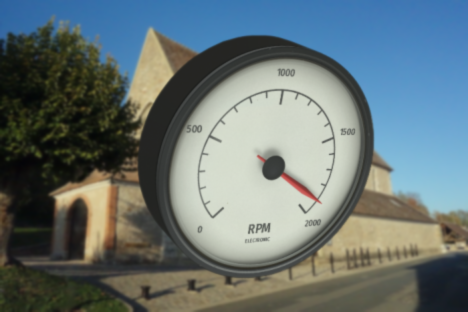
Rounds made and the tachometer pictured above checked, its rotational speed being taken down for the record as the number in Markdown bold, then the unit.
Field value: **1900** rpm
